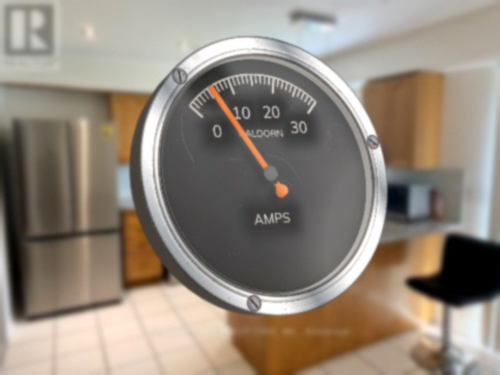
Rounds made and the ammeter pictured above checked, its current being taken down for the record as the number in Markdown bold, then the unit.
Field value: **5** A
